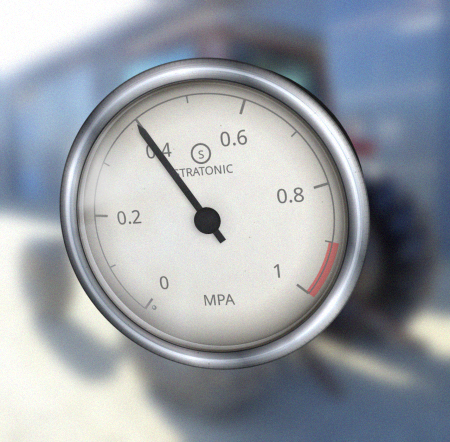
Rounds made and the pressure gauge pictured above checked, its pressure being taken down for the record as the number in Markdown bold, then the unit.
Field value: **0.4** MPa
